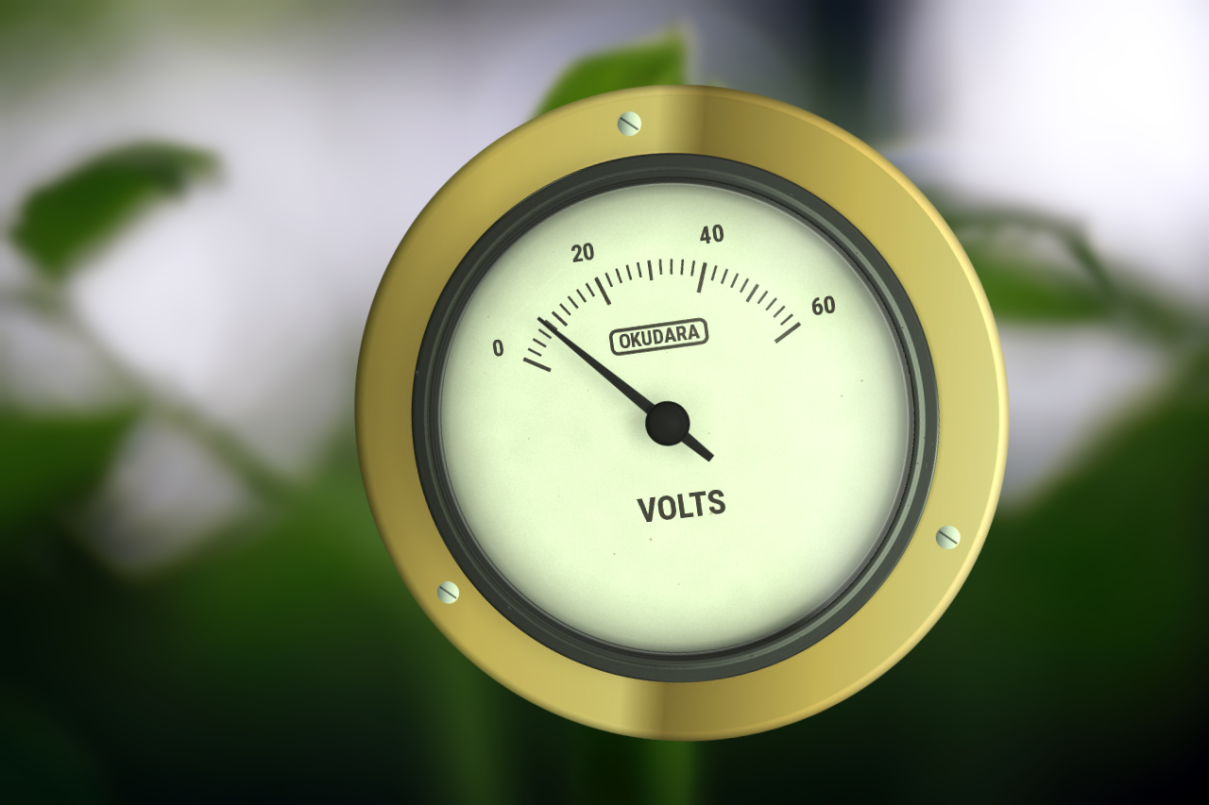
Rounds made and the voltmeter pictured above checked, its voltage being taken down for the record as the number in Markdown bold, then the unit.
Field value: **8** V
